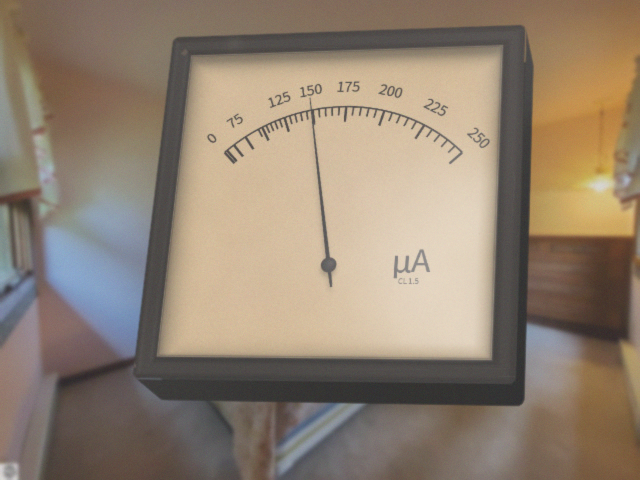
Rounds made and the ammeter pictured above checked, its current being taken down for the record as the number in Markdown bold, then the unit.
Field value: **150** µA
